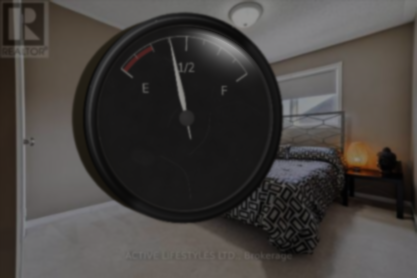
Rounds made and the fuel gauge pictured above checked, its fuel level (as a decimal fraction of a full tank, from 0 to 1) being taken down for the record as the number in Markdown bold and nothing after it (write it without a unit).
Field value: **0.375**
